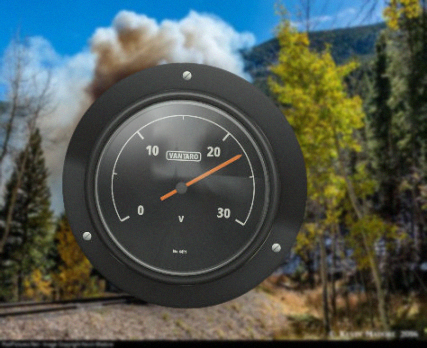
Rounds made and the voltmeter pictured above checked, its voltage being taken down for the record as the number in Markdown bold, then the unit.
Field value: **22.5** V
